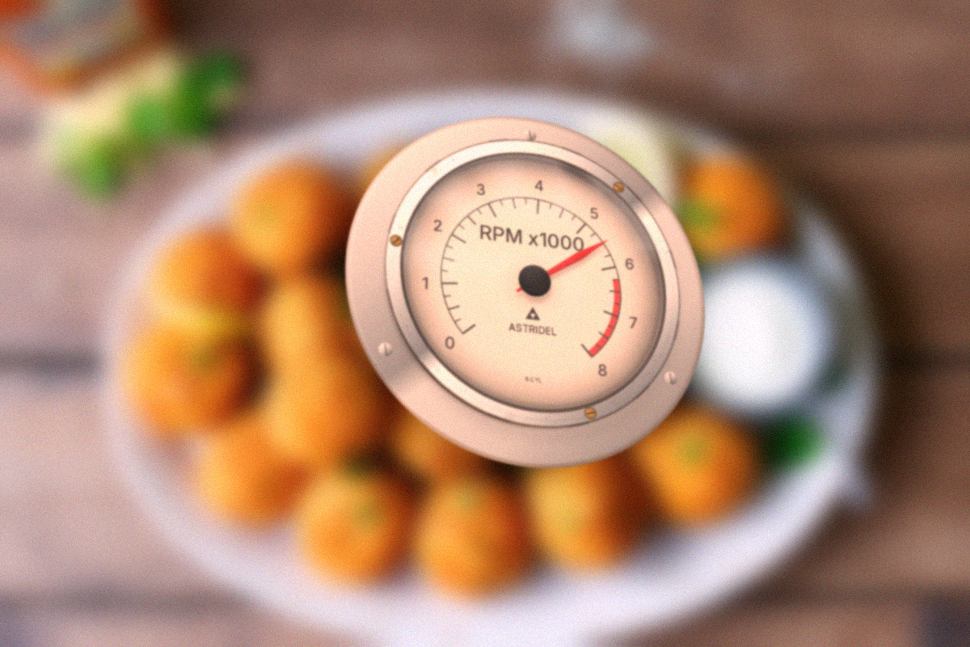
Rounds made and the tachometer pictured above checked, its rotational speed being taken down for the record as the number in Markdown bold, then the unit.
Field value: **5500** rpm
